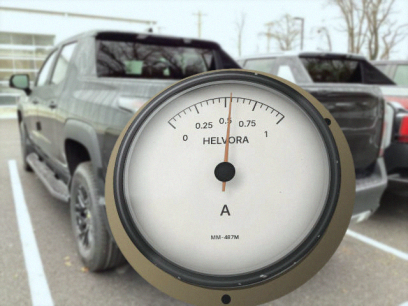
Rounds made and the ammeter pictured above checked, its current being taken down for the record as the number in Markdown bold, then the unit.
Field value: **0.55** A
